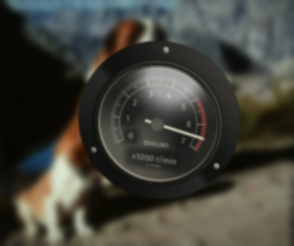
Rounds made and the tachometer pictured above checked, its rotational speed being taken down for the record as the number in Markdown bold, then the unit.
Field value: **6500** rpm
